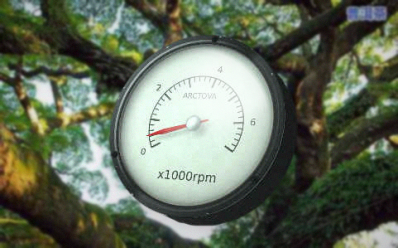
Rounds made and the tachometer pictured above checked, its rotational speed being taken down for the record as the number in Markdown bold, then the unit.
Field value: **400** rpm
